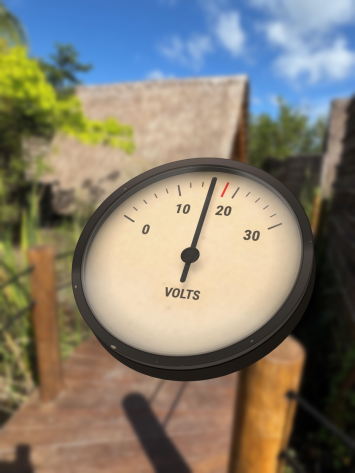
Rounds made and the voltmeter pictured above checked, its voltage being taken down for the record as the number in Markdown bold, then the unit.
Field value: **16** V
